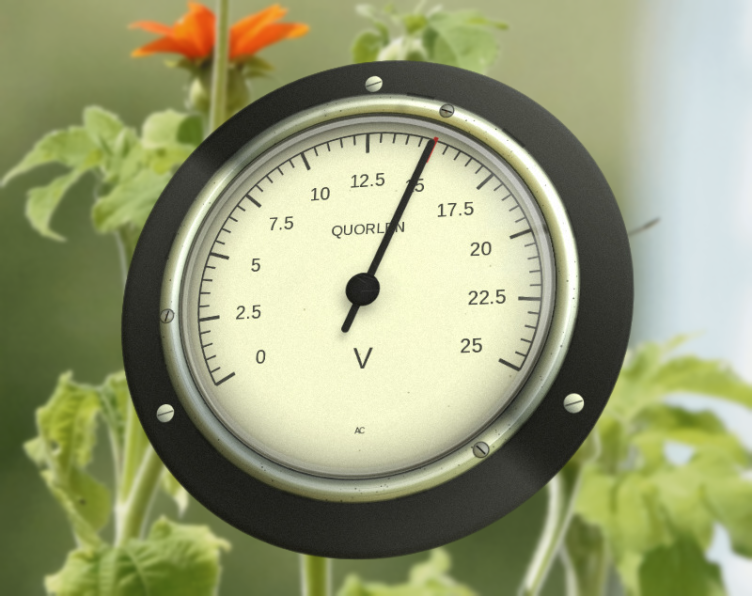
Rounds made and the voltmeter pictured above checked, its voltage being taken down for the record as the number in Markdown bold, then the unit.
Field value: **15** V
